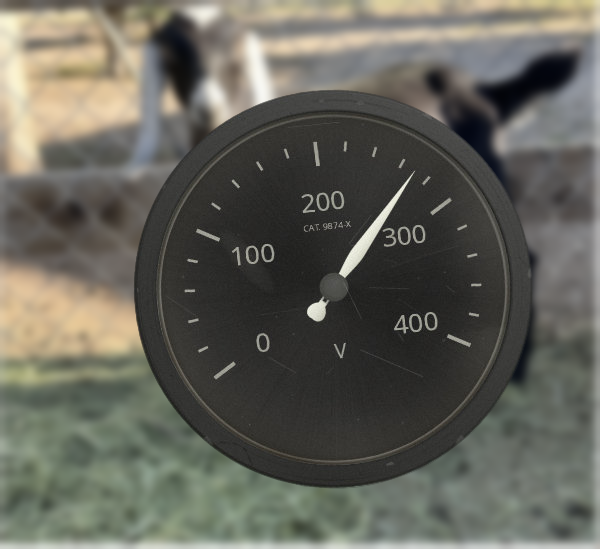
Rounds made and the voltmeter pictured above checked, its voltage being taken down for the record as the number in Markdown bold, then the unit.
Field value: **270** V
